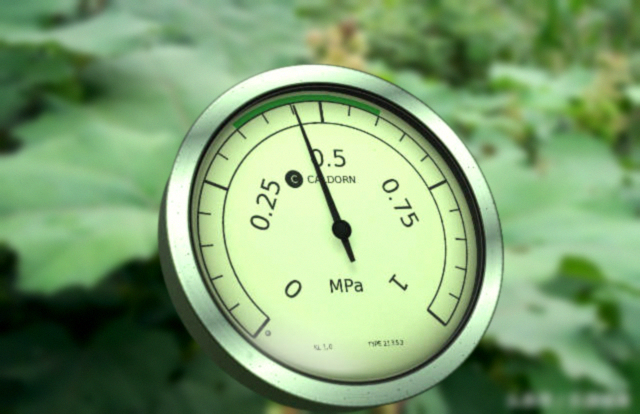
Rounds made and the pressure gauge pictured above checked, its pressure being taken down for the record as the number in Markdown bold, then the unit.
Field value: **0.45** MPa
